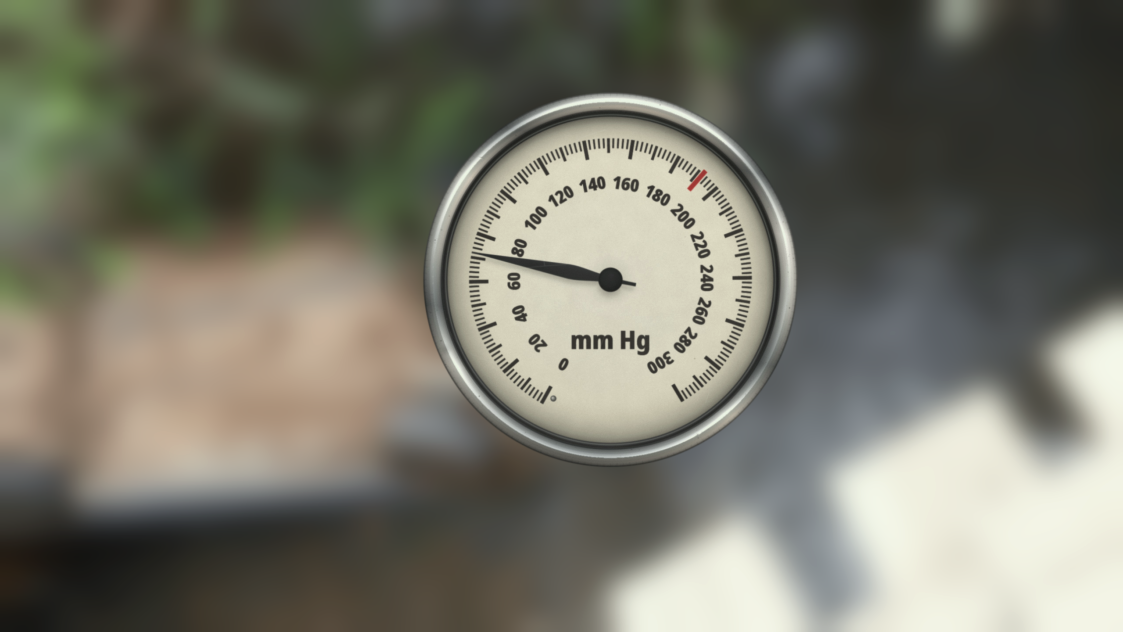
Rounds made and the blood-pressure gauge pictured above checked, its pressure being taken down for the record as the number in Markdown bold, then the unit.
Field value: **72** mmHg
